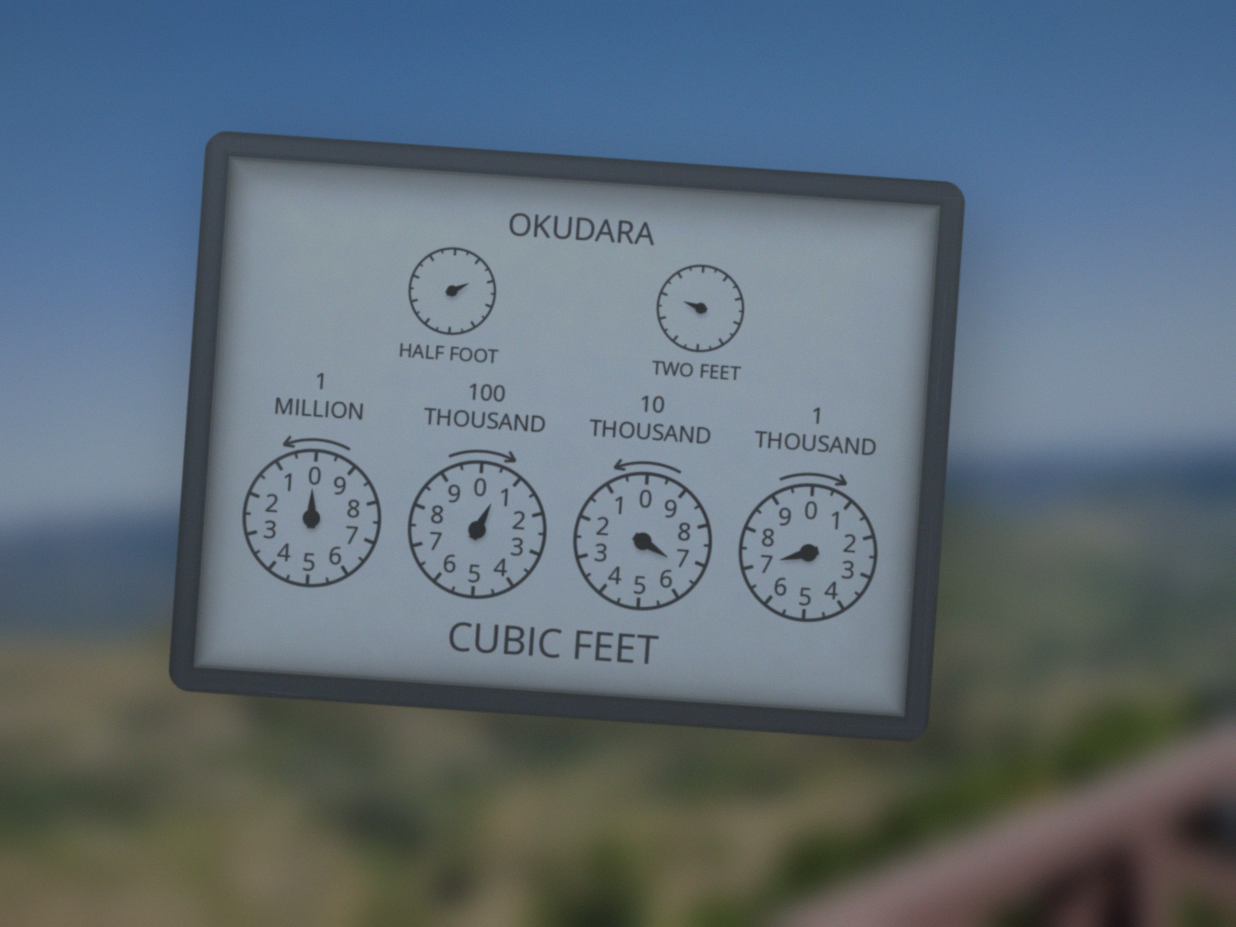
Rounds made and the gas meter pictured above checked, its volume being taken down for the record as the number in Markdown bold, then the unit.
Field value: **6700** ft³
